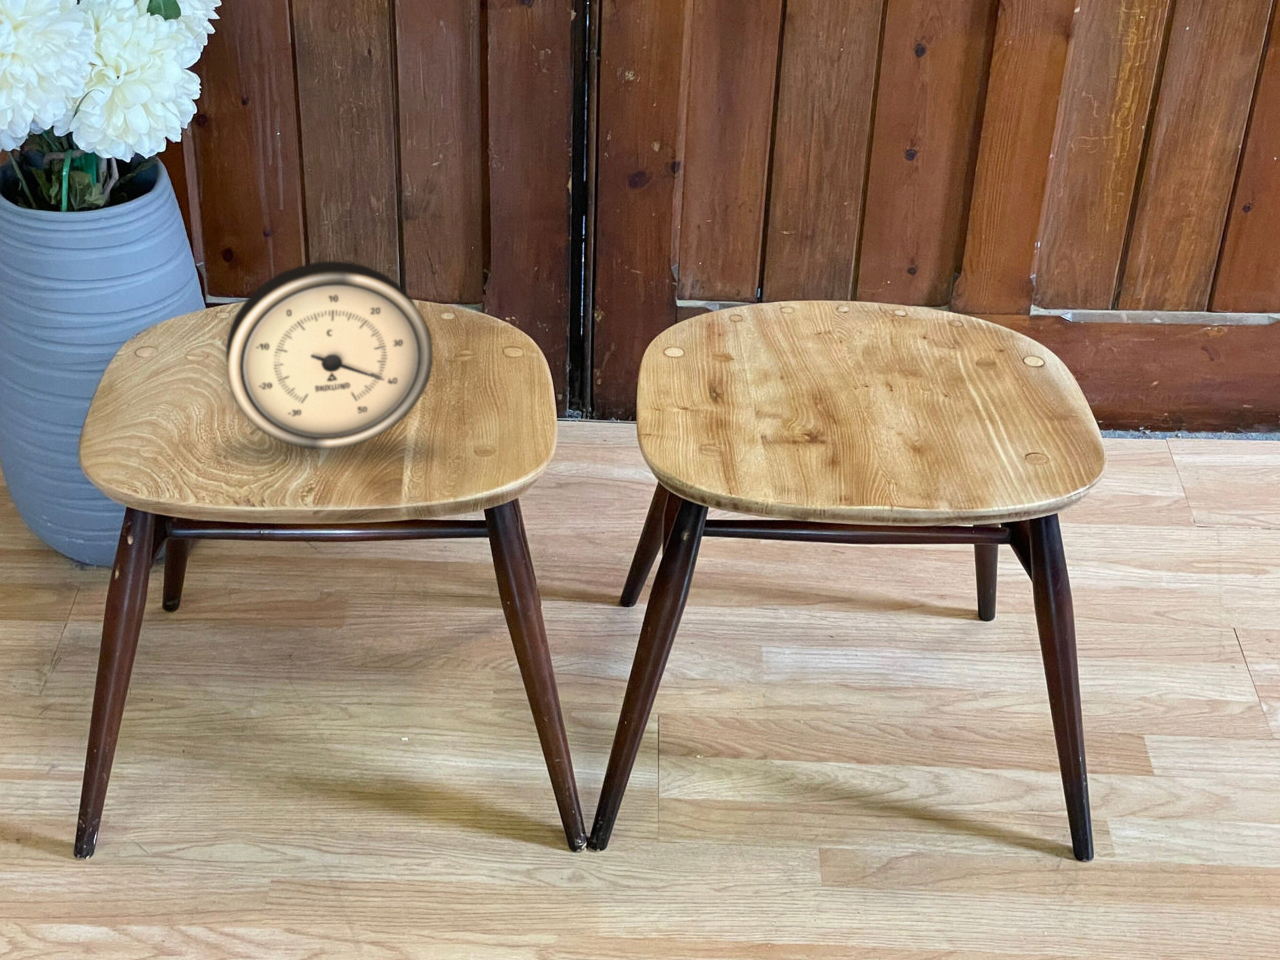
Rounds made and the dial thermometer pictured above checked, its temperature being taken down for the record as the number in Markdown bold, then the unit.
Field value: **40** °C
